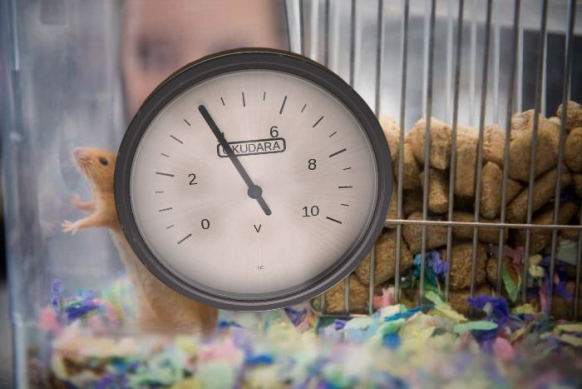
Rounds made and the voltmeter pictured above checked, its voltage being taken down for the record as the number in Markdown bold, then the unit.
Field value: **4** V
